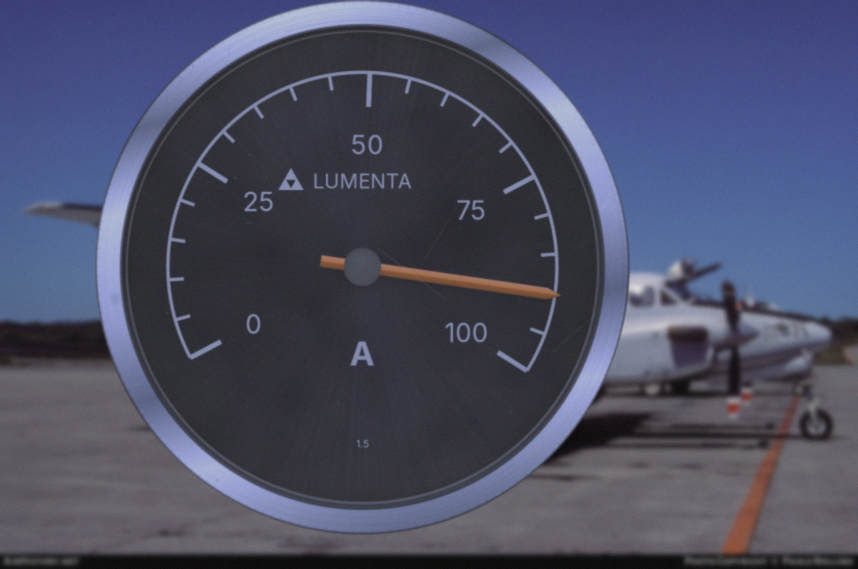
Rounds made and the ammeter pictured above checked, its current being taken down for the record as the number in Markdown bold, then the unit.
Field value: **90** A
